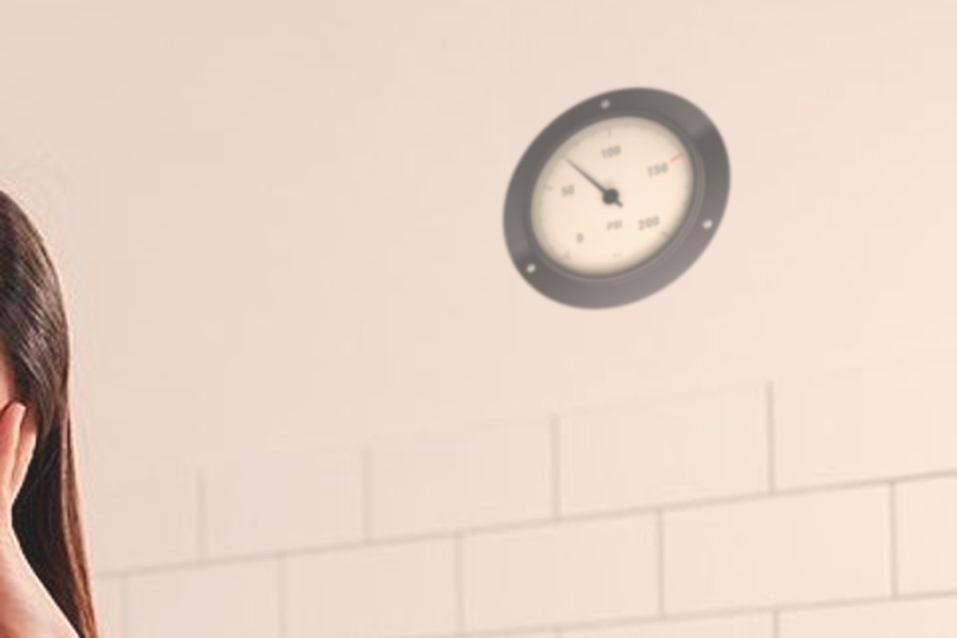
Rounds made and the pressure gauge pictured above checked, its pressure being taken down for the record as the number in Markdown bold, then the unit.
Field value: **70** psi
